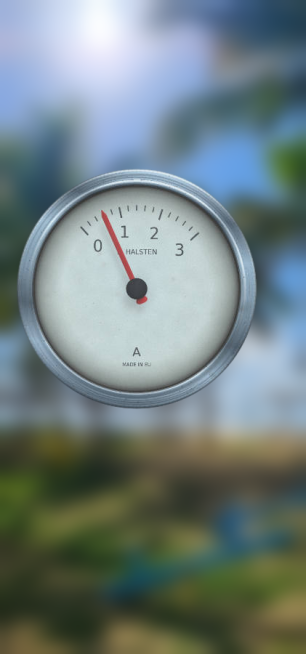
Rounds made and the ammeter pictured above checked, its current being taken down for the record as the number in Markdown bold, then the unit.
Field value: **0.6** A
